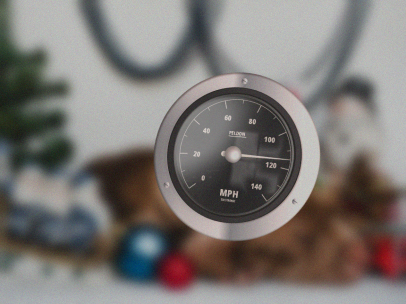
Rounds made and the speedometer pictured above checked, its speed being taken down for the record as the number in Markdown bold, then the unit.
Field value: **115** mph
